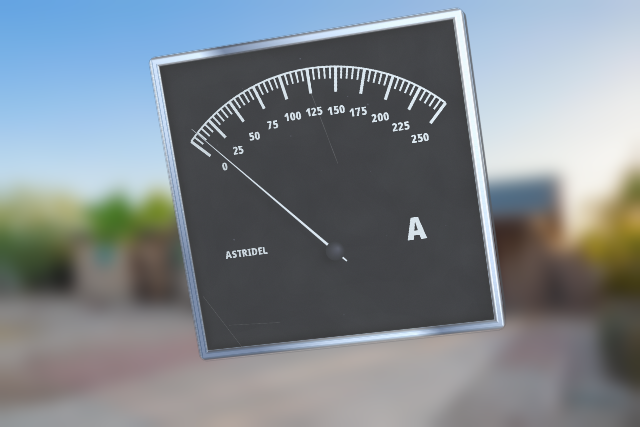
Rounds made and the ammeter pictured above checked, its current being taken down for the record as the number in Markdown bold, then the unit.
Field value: **10** A
